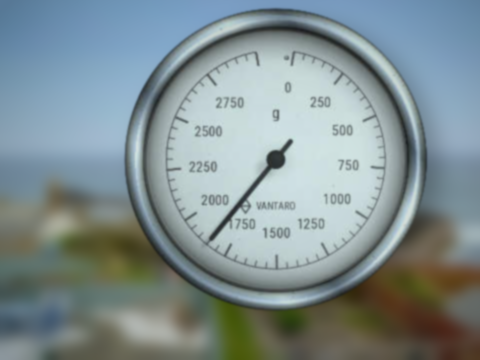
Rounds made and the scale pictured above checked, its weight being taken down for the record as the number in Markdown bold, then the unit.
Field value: **1850** g
